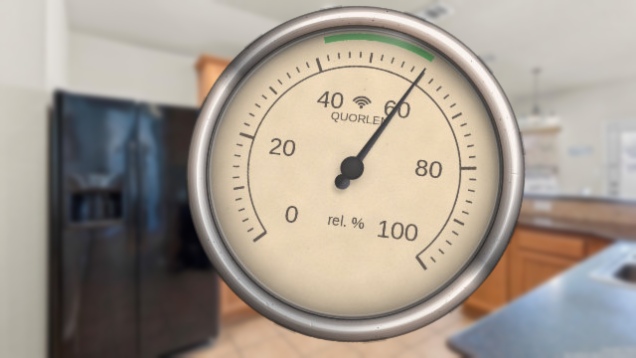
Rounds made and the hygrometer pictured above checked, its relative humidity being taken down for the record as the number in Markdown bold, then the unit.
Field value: **60** %
